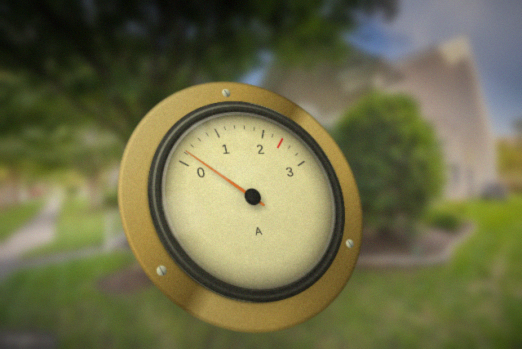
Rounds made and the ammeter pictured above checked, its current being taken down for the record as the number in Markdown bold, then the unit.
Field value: **0.2** A
